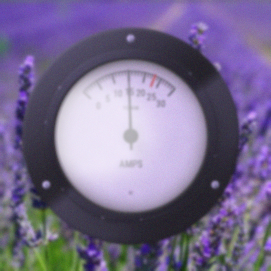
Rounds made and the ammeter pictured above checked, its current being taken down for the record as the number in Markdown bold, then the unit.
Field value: **15** A
